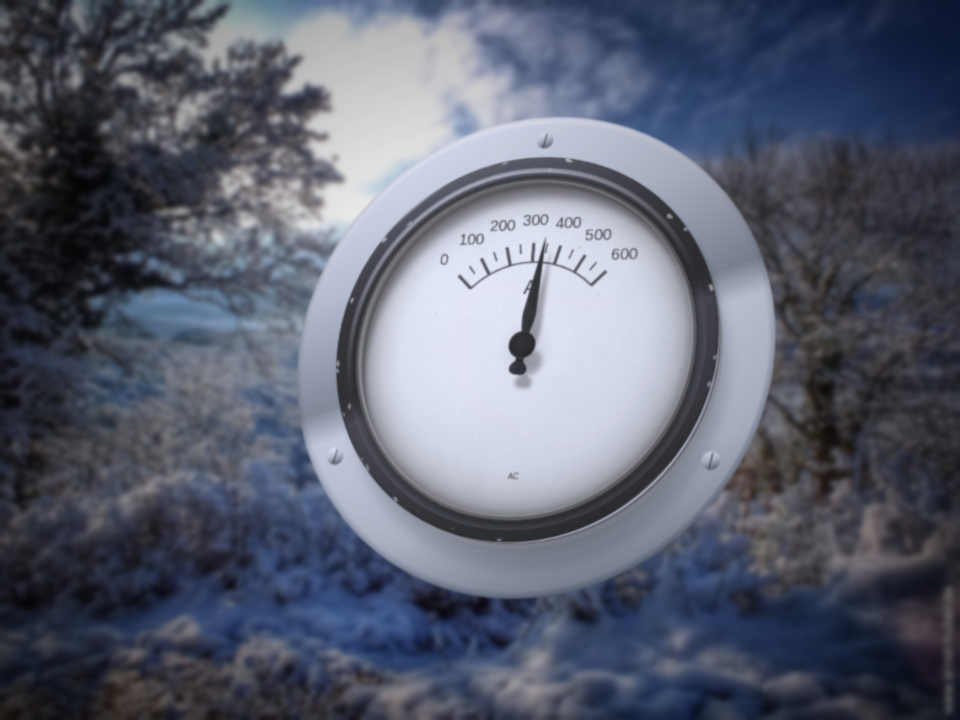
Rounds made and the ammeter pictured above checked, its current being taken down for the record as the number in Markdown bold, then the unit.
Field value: **350** A
